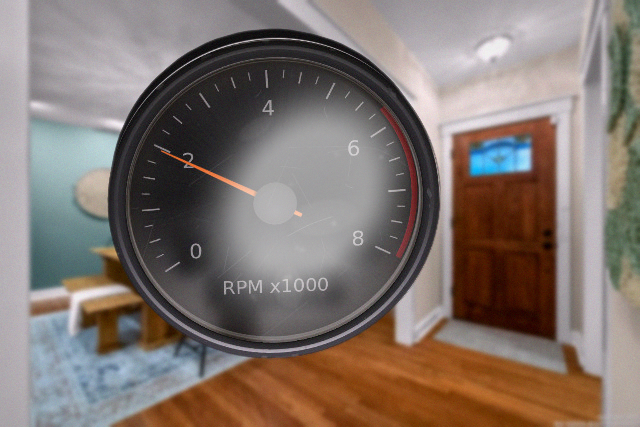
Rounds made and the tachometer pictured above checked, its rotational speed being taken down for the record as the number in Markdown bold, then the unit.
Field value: **2000** rpm
